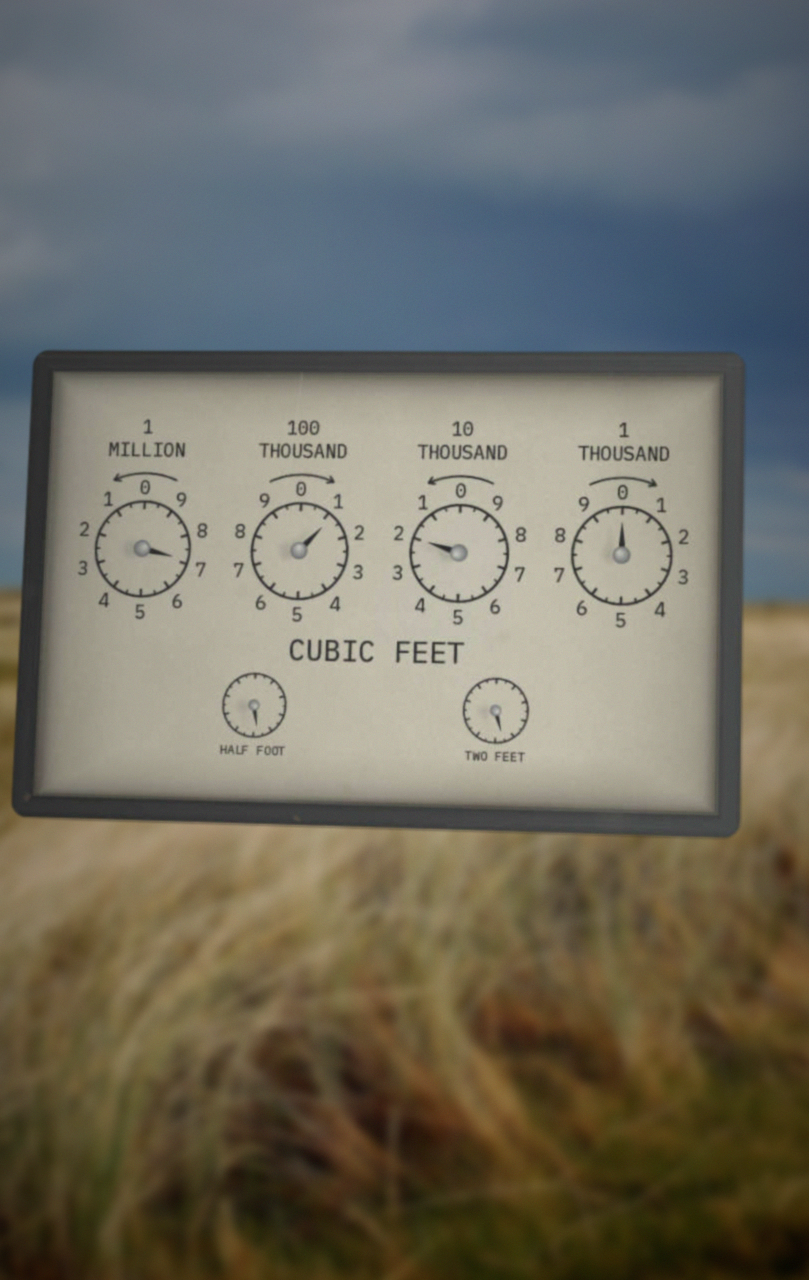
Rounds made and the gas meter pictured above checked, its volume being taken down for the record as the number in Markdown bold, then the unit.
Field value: **712000** ft³
